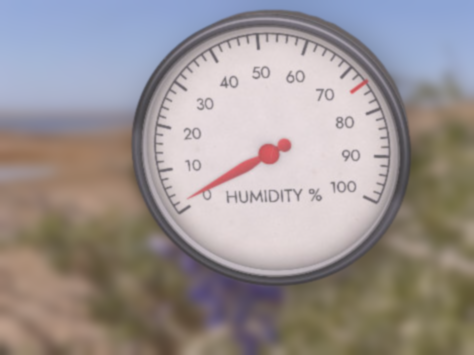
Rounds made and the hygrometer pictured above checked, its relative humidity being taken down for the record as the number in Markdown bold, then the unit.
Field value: **2** %
